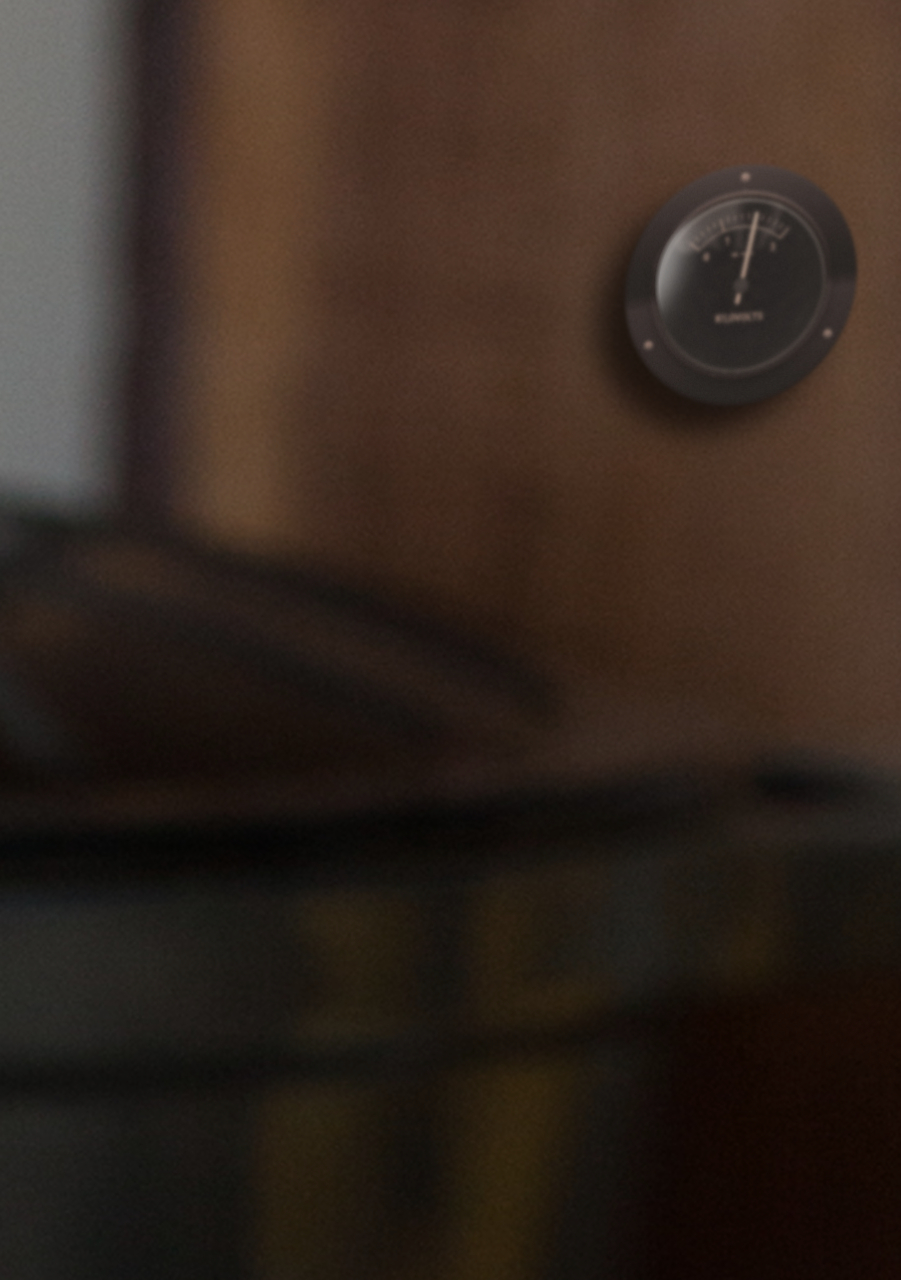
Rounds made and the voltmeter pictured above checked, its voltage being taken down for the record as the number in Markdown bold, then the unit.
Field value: **2** kV
